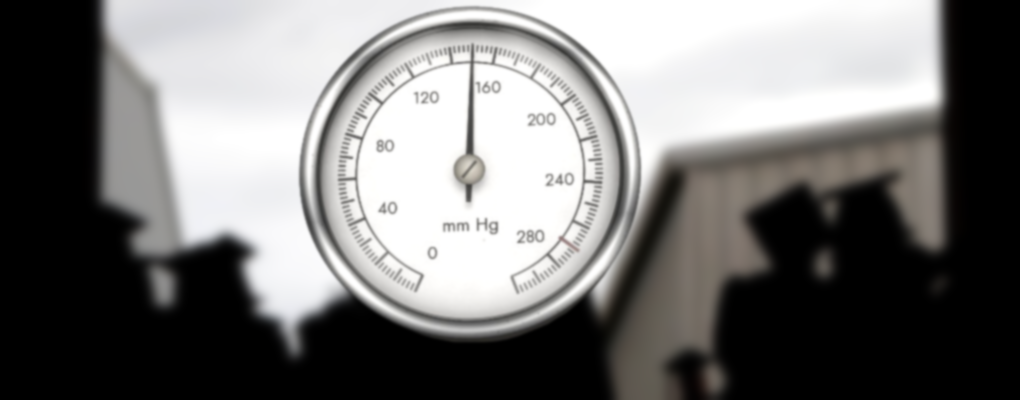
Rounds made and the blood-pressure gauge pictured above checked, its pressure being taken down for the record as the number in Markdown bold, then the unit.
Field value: **150** mmHg
